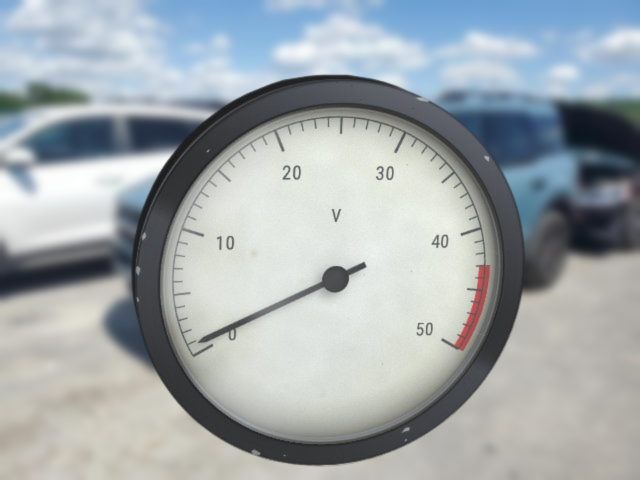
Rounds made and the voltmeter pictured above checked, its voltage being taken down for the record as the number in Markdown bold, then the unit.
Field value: **1** V
